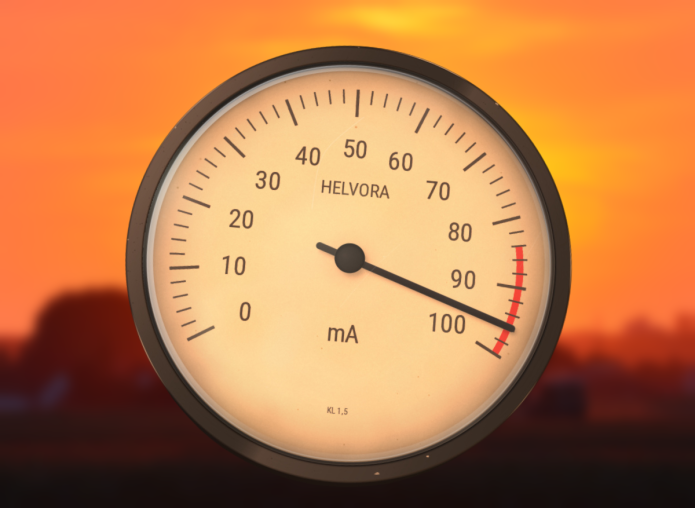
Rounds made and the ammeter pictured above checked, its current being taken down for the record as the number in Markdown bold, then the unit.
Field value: **96** mA
